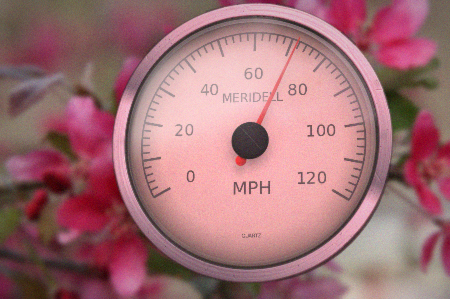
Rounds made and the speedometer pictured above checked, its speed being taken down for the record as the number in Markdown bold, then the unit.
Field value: **72** mph
